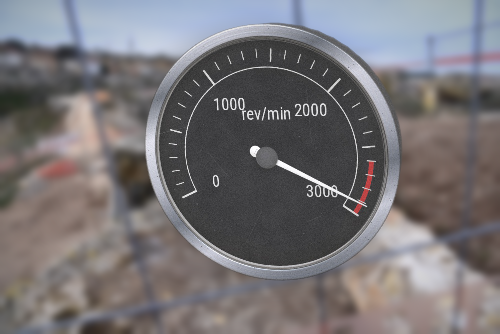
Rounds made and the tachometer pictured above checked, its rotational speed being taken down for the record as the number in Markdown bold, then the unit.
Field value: **2900** rpm
